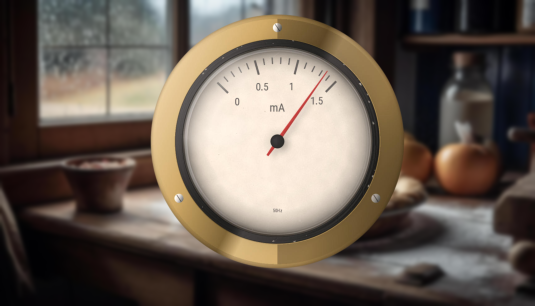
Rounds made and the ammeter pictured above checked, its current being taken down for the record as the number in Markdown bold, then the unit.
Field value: **1.35** mA
